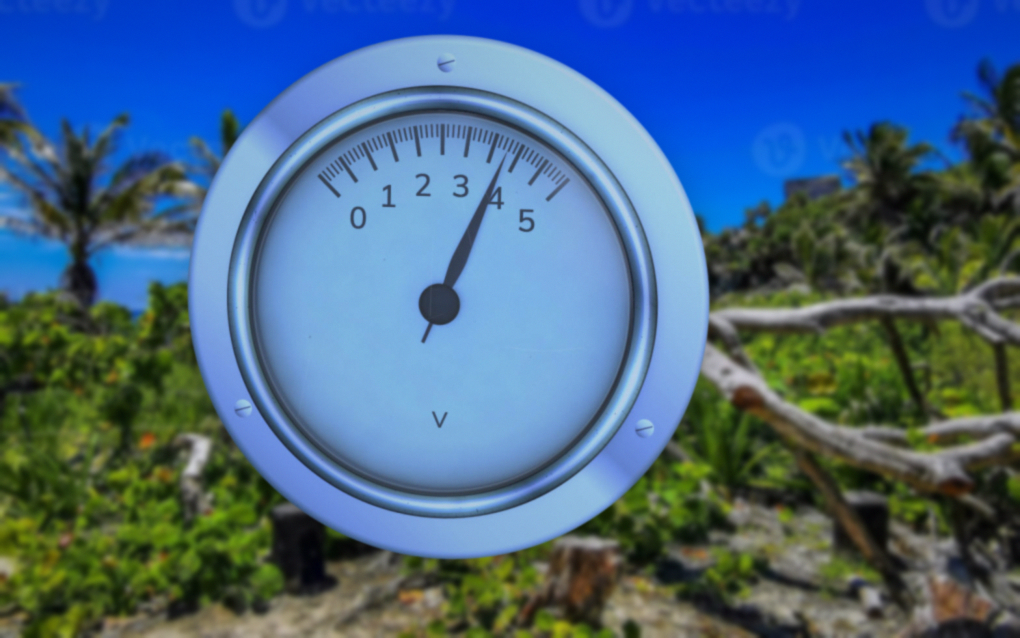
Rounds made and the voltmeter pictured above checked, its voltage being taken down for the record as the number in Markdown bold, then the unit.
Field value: **3.8** V
